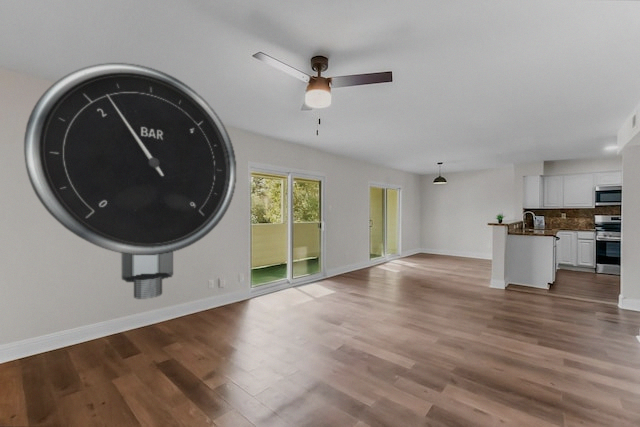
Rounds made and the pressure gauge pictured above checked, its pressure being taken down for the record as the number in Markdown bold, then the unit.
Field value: **2.25** bar
